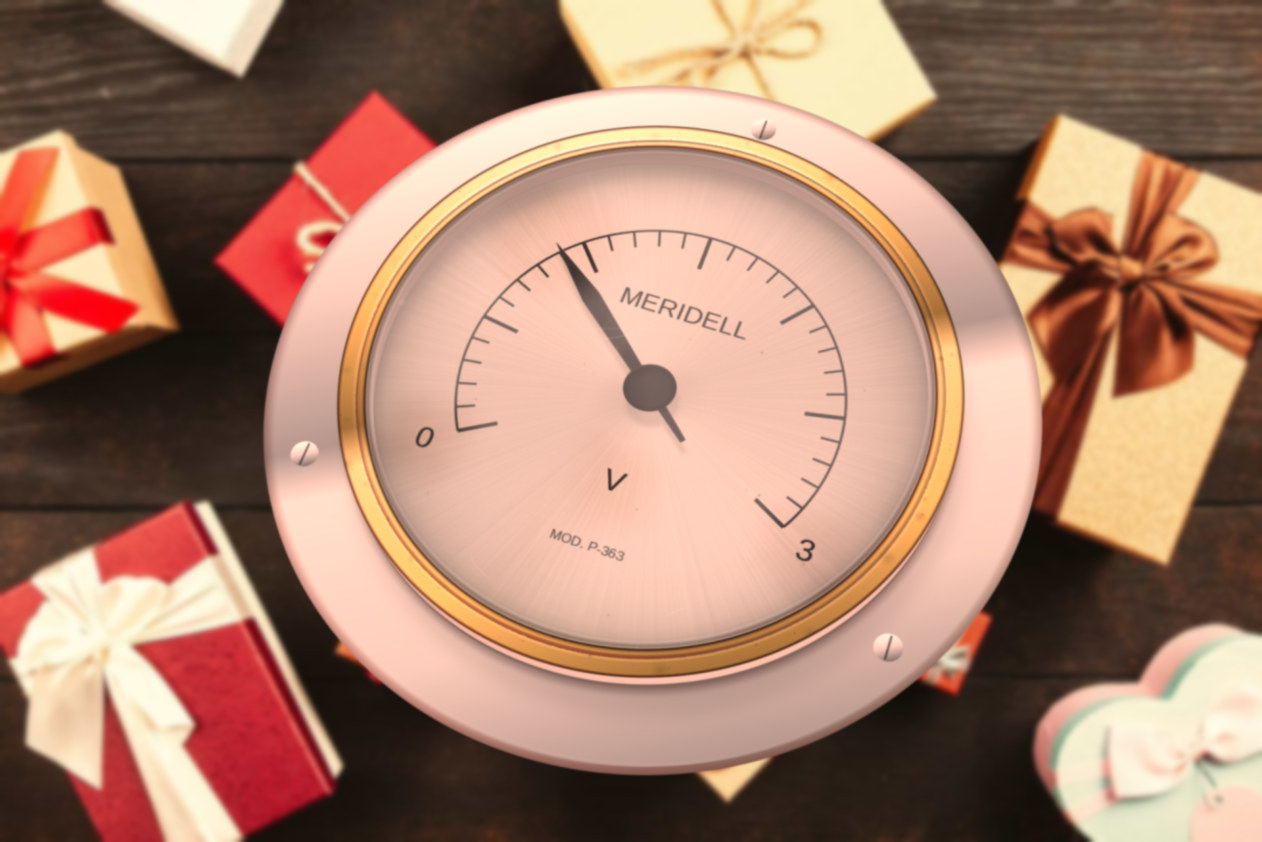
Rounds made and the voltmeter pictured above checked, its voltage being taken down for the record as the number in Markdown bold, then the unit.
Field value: **0.9** V
